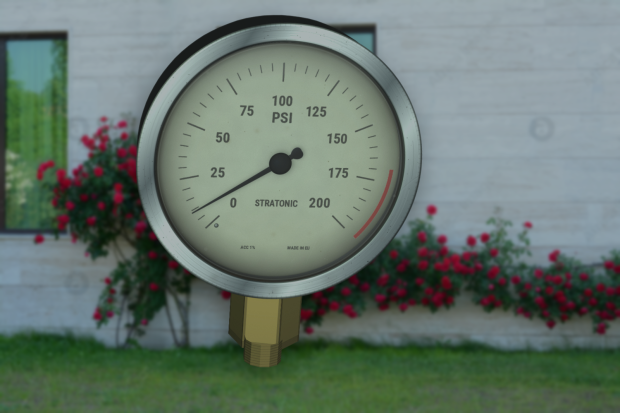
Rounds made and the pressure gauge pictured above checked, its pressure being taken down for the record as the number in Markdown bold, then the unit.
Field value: **10** psi
